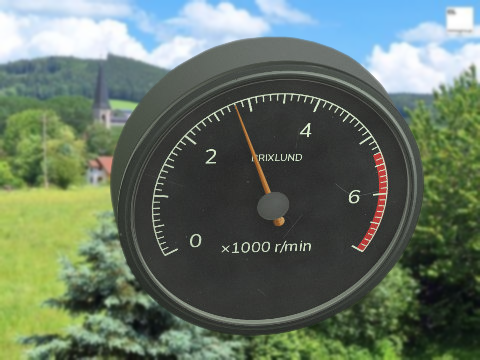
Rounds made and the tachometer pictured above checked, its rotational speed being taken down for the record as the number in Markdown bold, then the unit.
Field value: **2800** rpm
